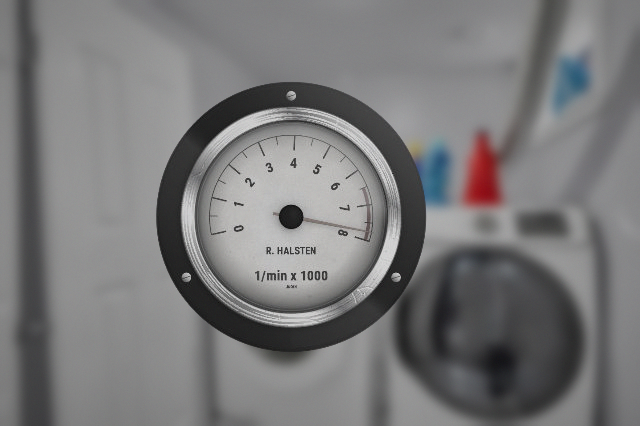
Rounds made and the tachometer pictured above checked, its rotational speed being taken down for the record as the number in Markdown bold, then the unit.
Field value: **7750** rpm
